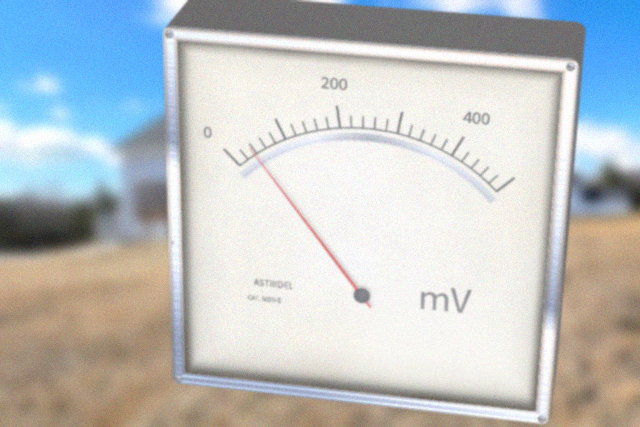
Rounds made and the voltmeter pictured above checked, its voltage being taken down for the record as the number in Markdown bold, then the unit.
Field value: **40** mV
